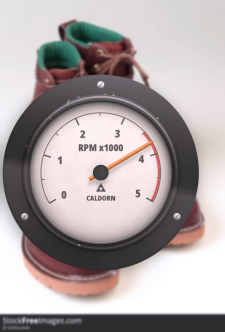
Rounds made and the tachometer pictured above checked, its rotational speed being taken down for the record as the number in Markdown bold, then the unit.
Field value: **3750** rpm
